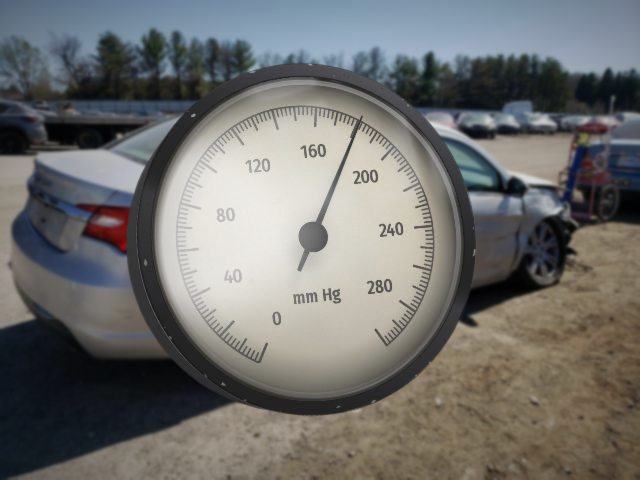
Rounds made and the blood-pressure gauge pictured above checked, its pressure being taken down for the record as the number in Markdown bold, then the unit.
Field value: **180** mmHg
